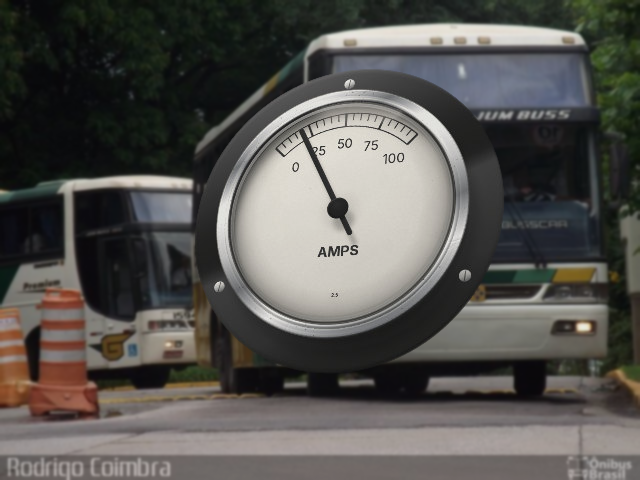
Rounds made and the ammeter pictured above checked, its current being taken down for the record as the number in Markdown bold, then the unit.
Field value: **20** A
